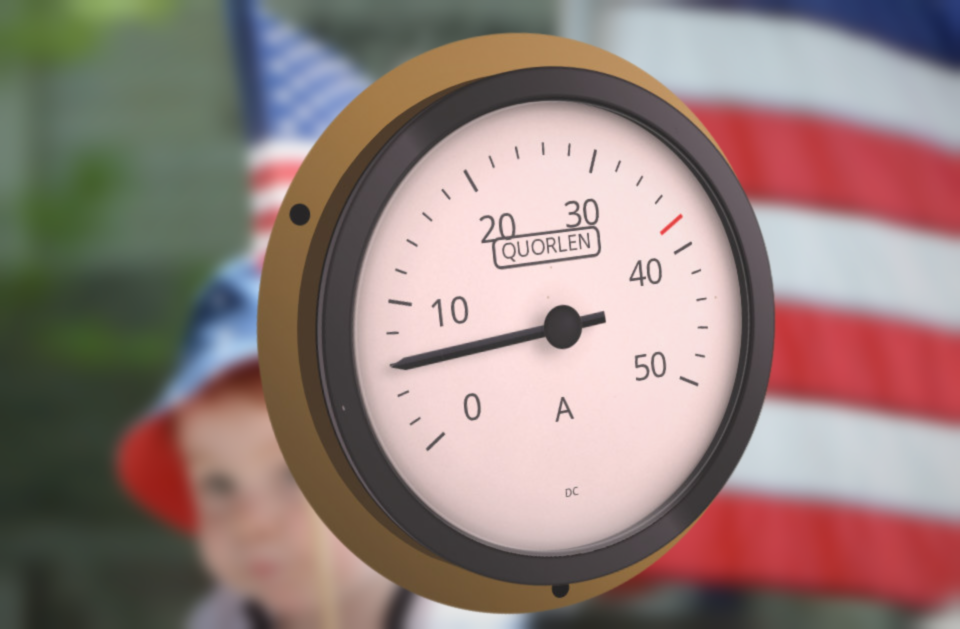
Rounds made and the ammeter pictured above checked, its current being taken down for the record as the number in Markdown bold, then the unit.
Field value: **6** A
